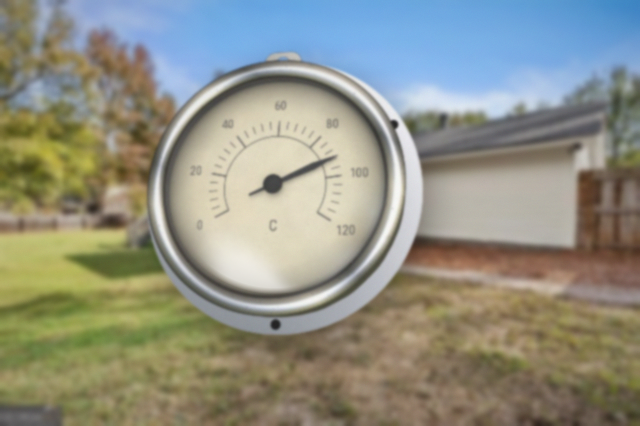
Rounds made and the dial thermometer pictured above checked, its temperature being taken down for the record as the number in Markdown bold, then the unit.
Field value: **92** °C
